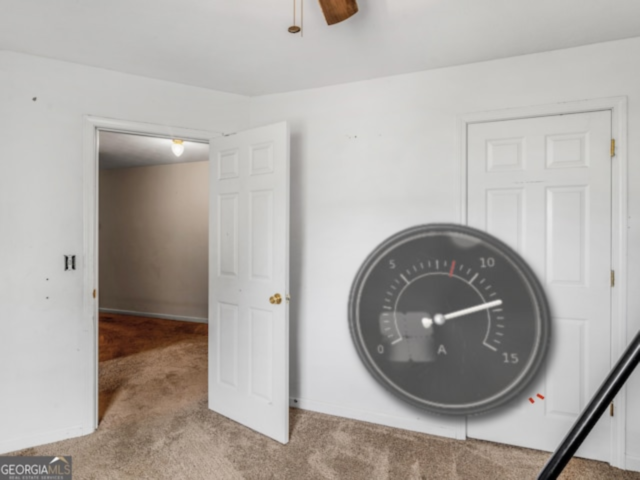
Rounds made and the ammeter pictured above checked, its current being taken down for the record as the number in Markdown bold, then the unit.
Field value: **12** A
